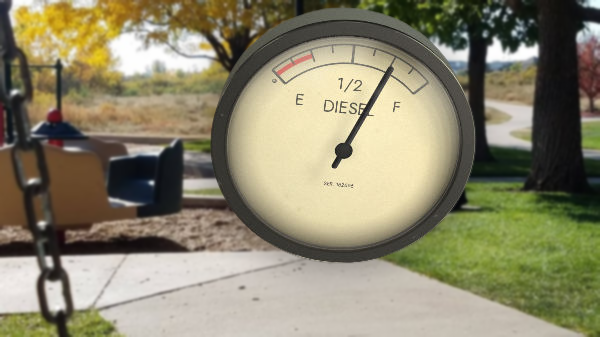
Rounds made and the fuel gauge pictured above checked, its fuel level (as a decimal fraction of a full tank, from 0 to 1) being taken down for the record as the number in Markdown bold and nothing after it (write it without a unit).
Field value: **0.75**
